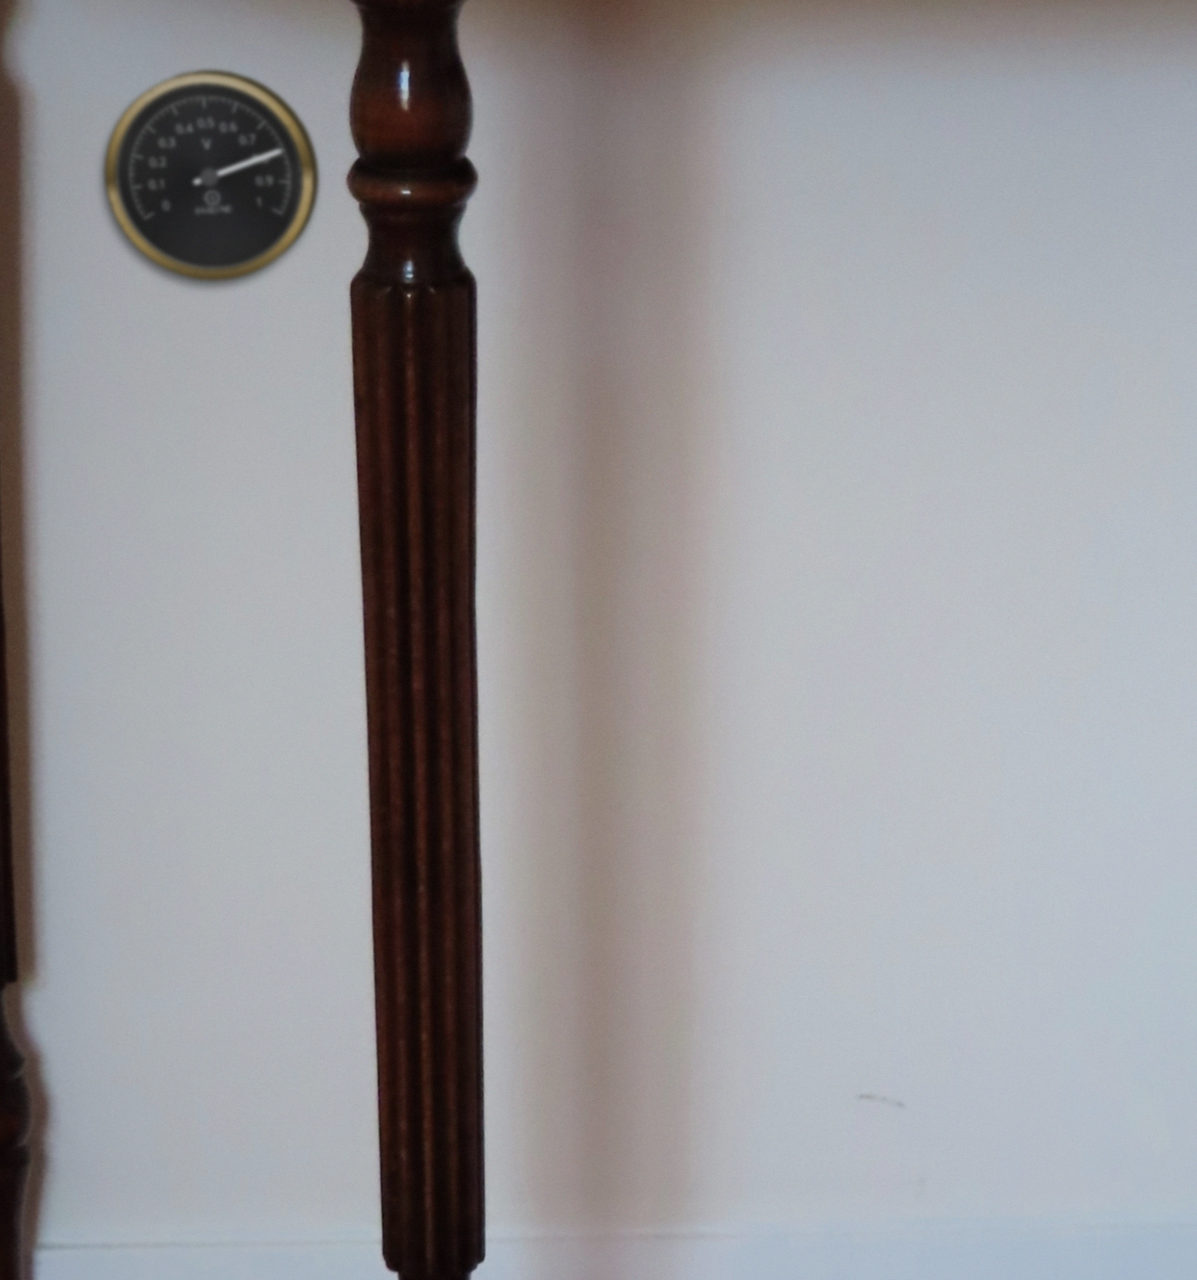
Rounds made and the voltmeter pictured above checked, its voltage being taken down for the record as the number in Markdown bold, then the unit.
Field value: **0.8** V
